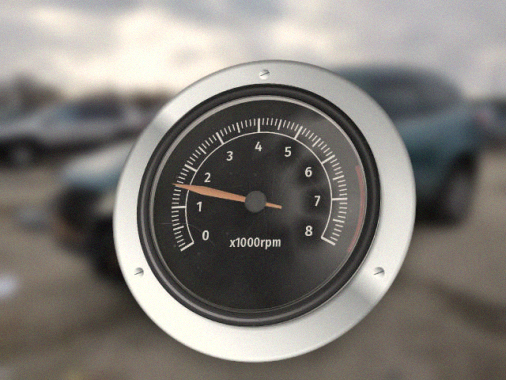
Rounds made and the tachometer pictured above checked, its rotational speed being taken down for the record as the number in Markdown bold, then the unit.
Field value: **1500** rpm
